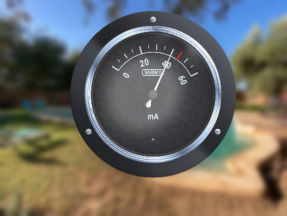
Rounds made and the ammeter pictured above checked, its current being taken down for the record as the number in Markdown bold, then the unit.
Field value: **40** mA
